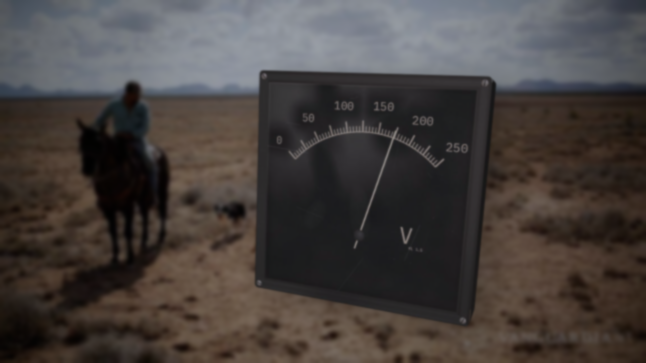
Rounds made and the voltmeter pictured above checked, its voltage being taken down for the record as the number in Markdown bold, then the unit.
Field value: **175** V
